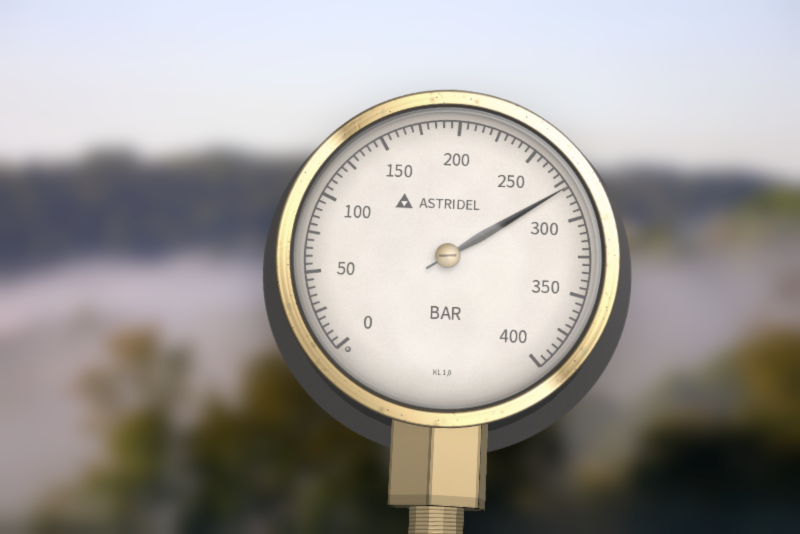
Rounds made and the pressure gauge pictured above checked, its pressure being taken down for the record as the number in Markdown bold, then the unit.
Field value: **280** bar
